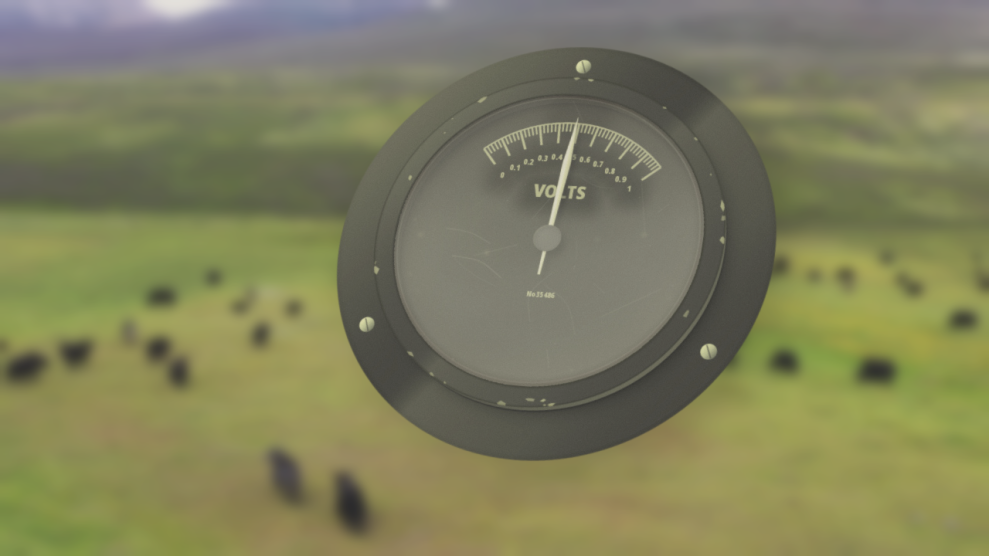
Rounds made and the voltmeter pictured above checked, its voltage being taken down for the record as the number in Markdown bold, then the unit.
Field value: **0.5** V
